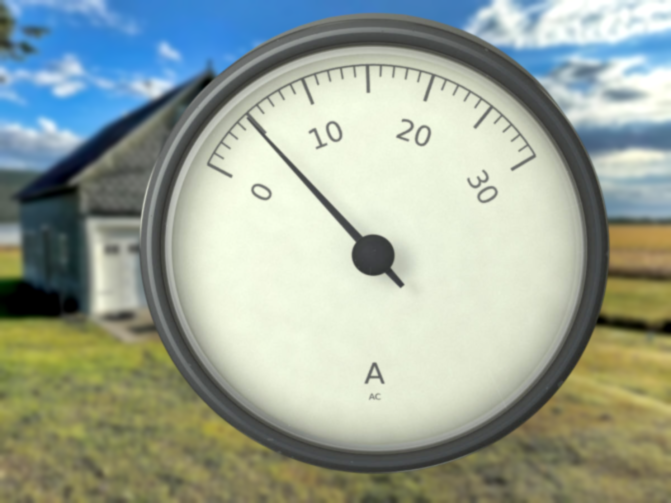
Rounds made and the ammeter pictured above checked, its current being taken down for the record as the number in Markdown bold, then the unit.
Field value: **5** A
